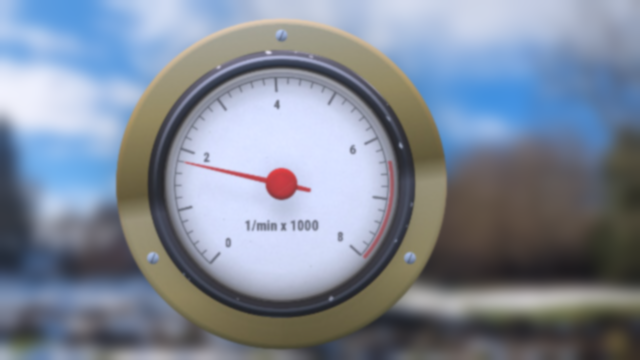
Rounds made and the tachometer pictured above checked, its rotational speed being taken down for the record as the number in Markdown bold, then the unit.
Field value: **1800** rpm
